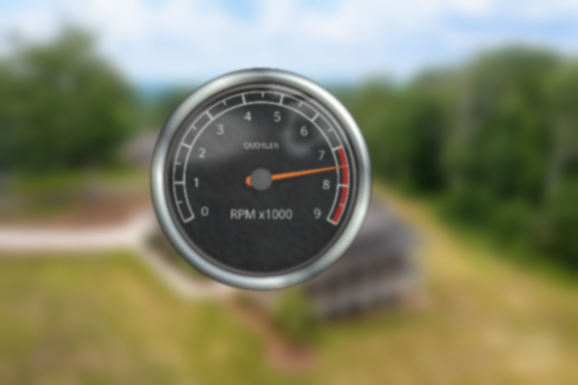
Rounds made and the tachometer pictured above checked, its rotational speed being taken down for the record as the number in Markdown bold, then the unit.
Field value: **7500** rpm
